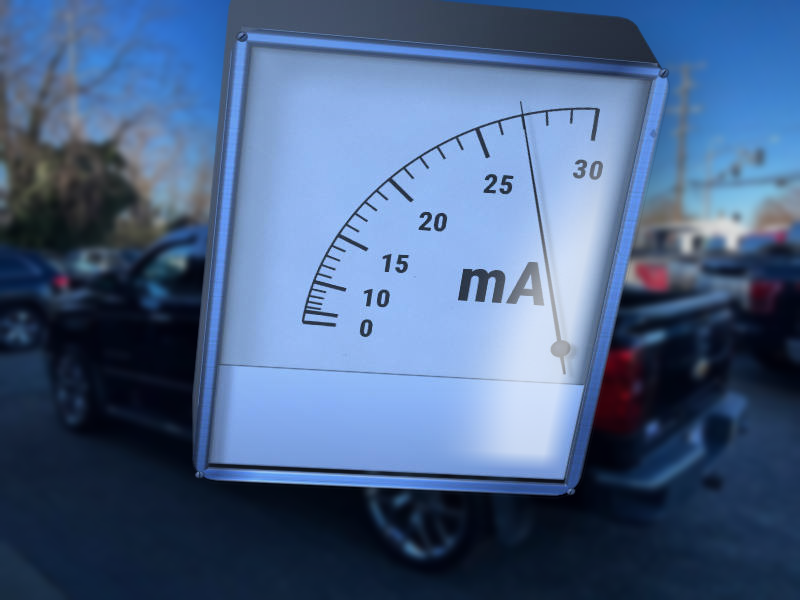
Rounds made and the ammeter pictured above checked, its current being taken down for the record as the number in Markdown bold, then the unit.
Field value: **27** mA
